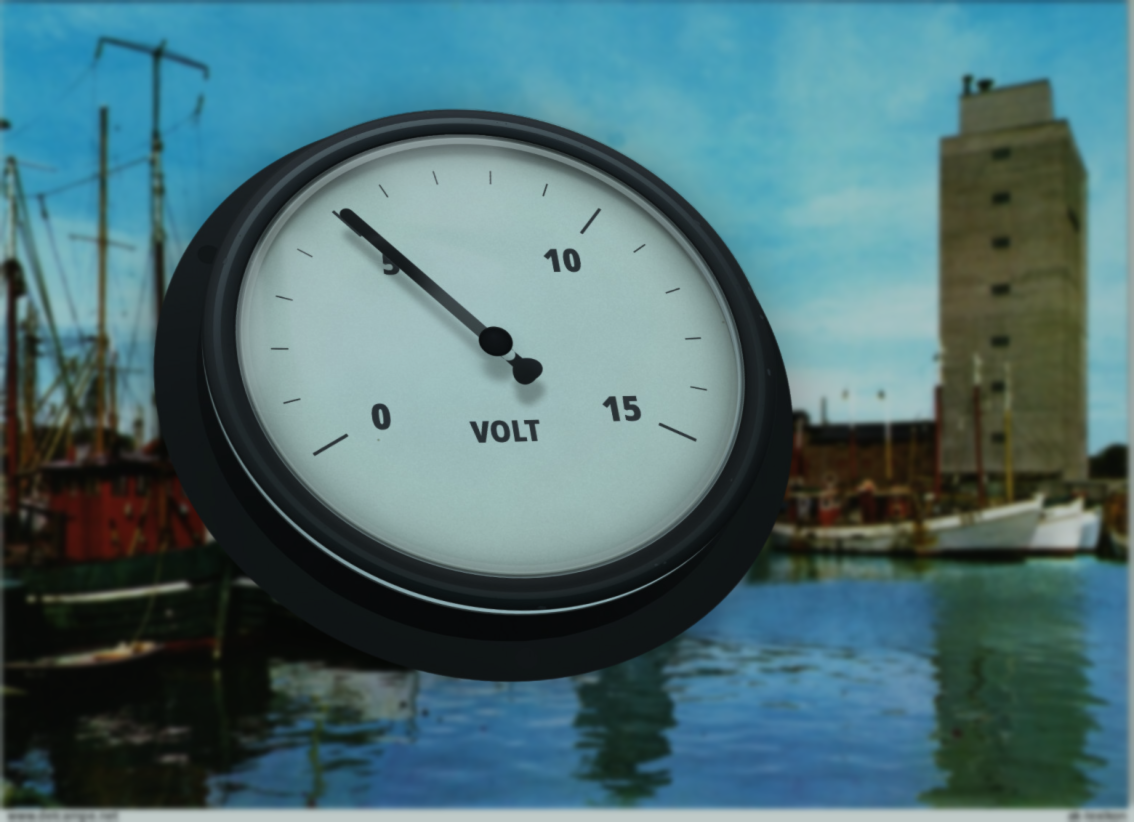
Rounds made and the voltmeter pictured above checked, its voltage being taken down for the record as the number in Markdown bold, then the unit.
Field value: **5** V
